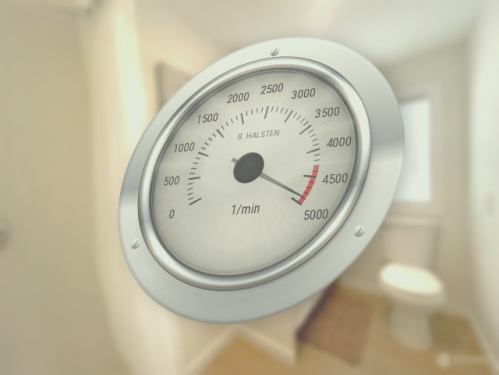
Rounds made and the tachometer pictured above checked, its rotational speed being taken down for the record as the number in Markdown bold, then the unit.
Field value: **4900** rpm
